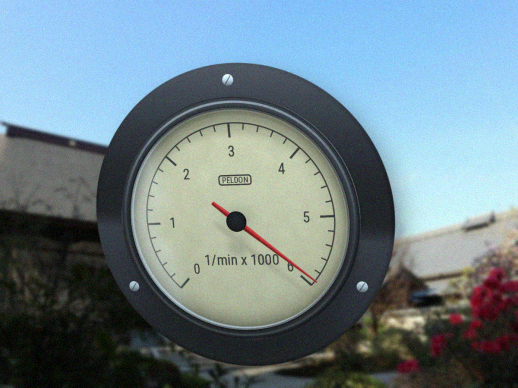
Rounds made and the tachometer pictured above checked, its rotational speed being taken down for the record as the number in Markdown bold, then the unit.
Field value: **5900** rpm
